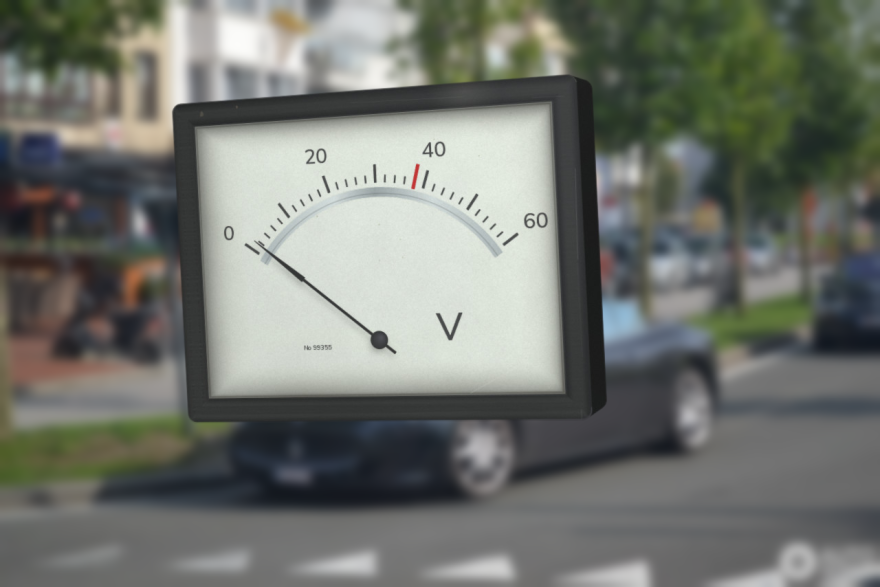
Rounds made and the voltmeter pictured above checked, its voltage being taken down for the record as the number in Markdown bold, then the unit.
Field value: **2** V
